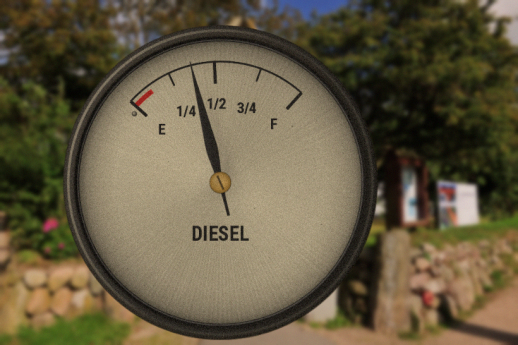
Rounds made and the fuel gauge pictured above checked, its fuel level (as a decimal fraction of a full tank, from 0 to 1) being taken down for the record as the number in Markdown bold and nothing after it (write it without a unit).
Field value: **0.375**
